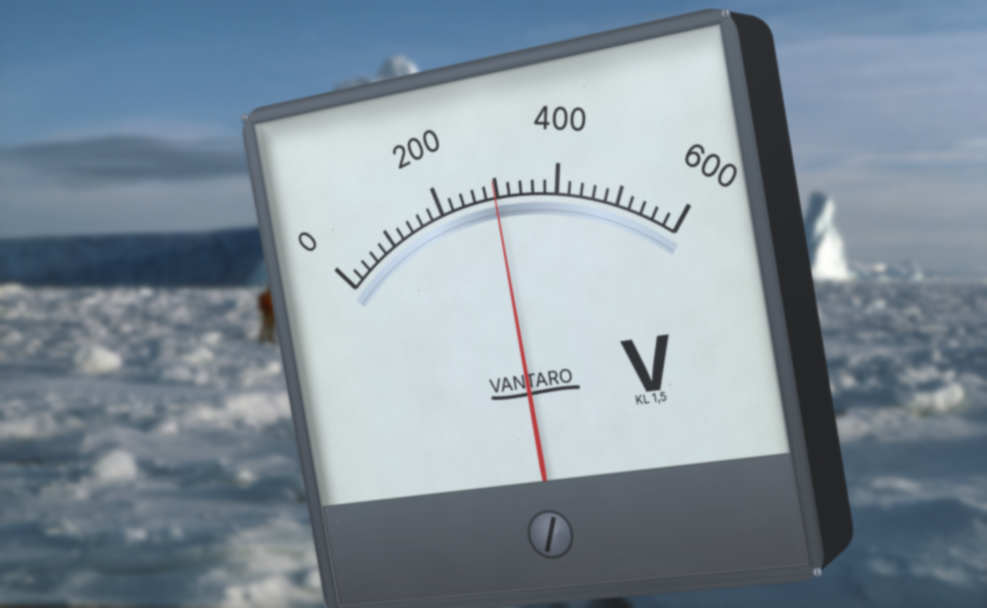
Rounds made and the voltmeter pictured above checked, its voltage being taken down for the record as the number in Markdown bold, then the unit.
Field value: **300** V
